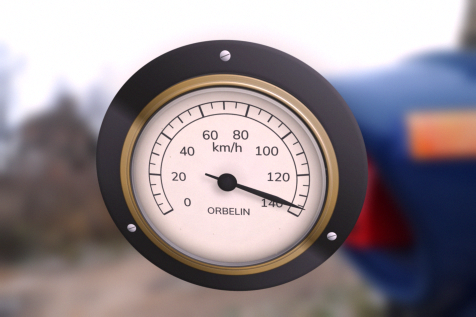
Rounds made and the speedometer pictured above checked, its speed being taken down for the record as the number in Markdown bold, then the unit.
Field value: **135** km/h
